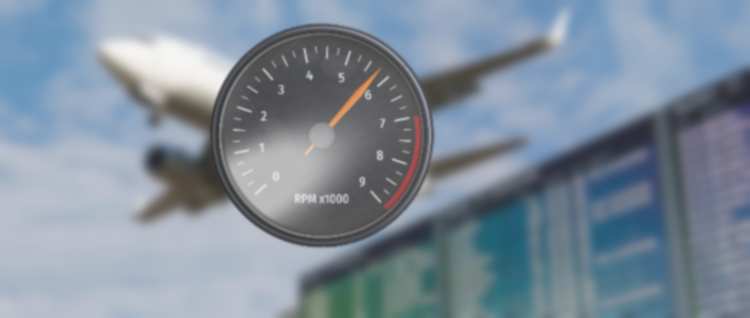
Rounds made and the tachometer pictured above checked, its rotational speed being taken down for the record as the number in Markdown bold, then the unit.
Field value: **5750** rpm
